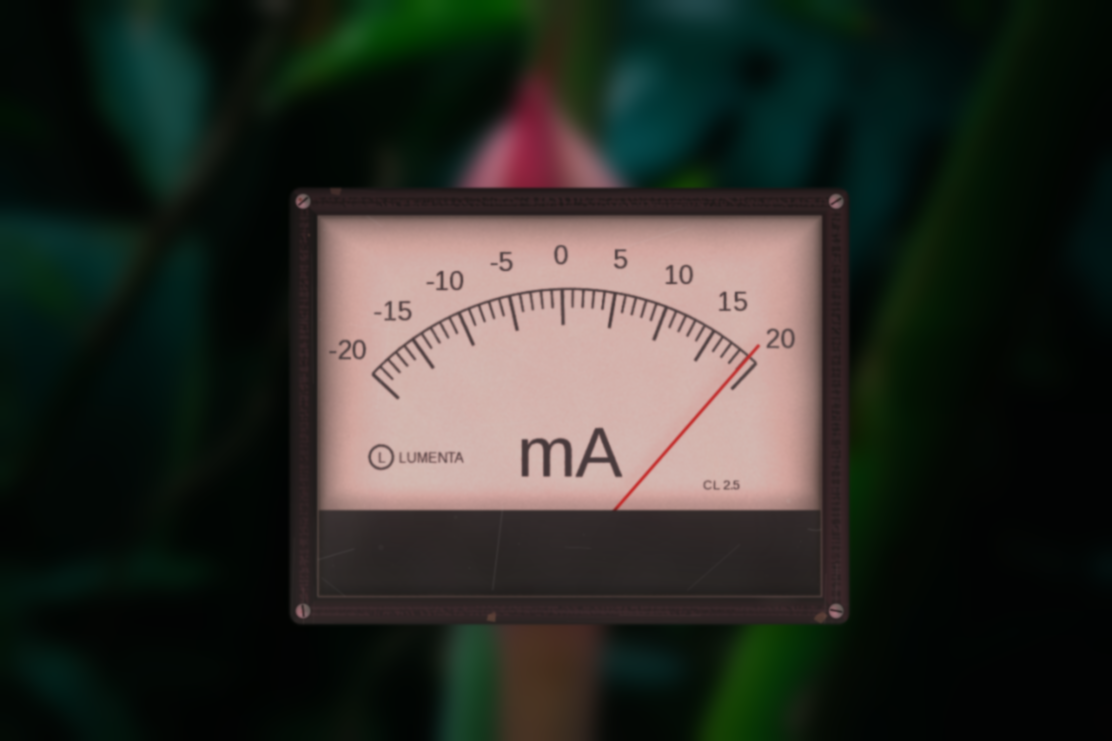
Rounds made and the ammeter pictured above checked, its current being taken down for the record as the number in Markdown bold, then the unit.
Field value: **19** mA
